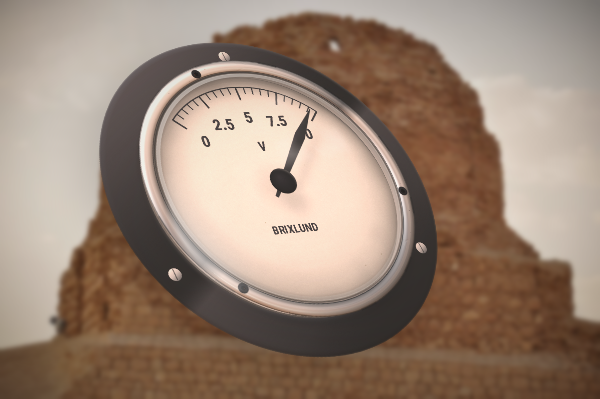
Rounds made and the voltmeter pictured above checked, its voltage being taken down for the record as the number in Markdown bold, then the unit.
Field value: **9.5** V
